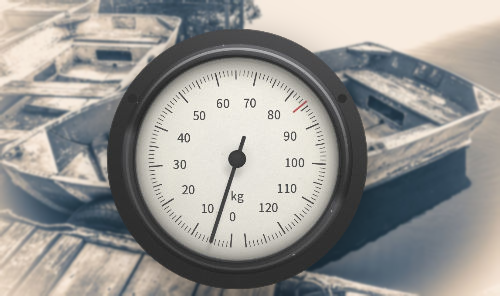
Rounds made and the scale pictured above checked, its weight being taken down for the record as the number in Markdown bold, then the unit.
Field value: **5** kg
